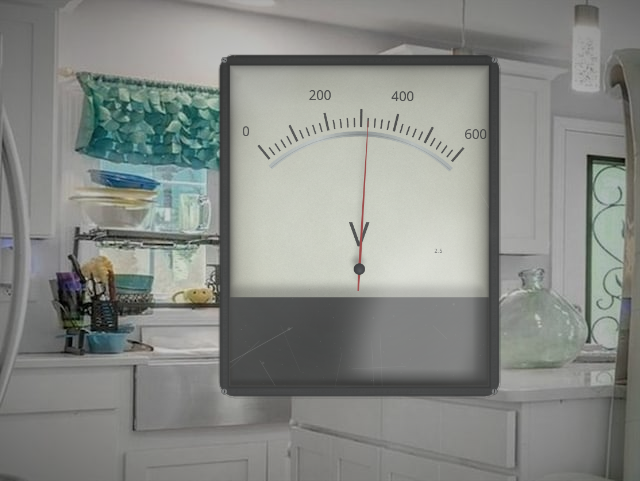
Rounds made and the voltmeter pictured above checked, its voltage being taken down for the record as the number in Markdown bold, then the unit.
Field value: **320** V
